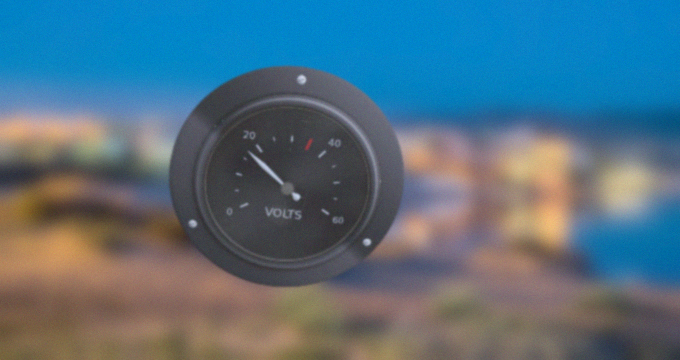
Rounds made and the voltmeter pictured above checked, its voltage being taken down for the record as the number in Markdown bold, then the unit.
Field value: **17.5** V
